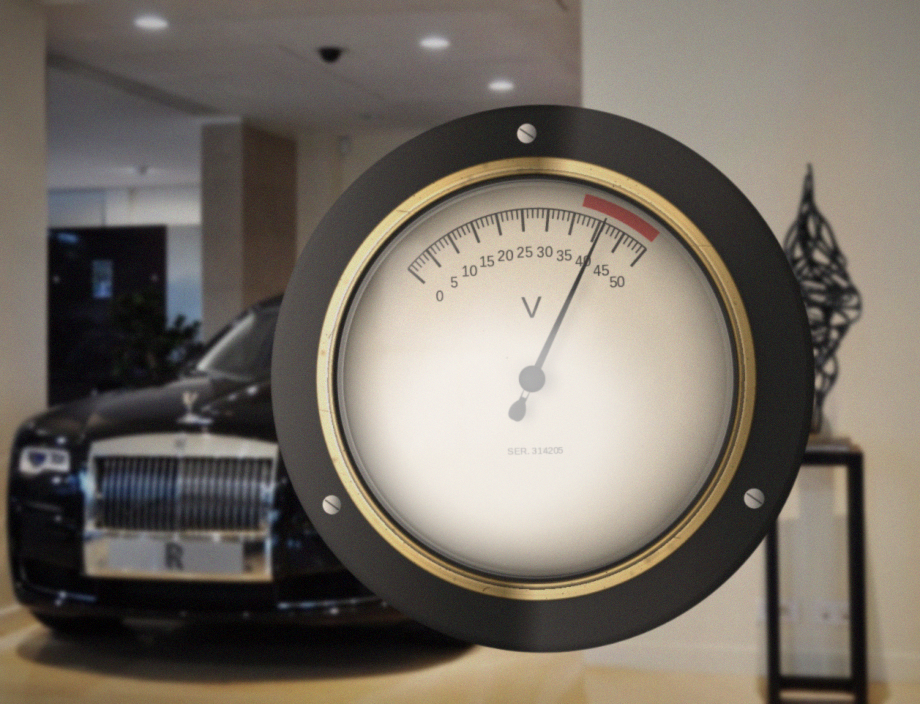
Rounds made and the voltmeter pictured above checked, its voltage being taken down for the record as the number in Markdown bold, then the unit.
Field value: **41** V
